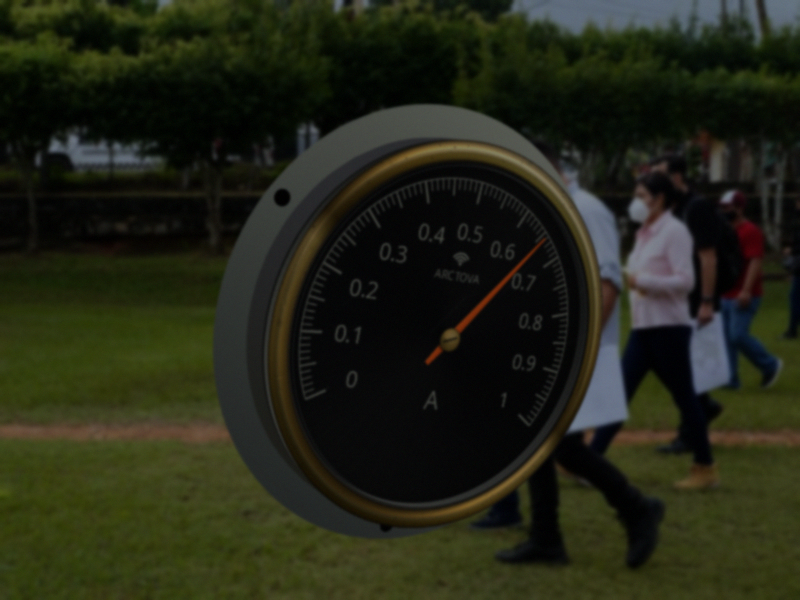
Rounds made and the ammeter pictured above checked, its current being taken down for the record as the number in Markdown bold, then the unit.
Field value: **0.65** A
